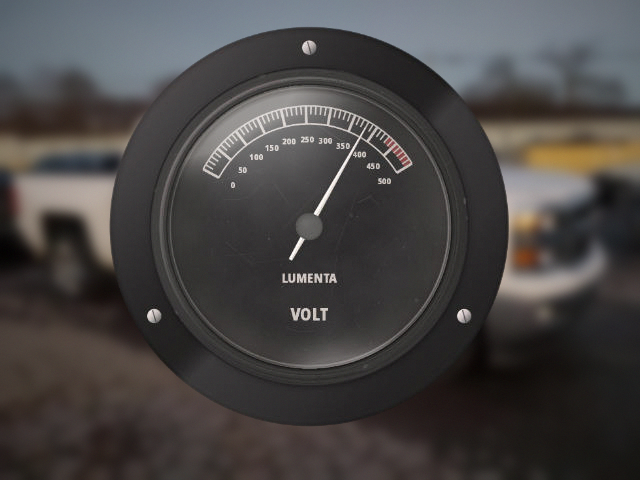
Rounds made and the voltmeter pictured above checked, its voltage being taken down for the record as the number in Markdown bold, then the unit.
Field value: **380** V
